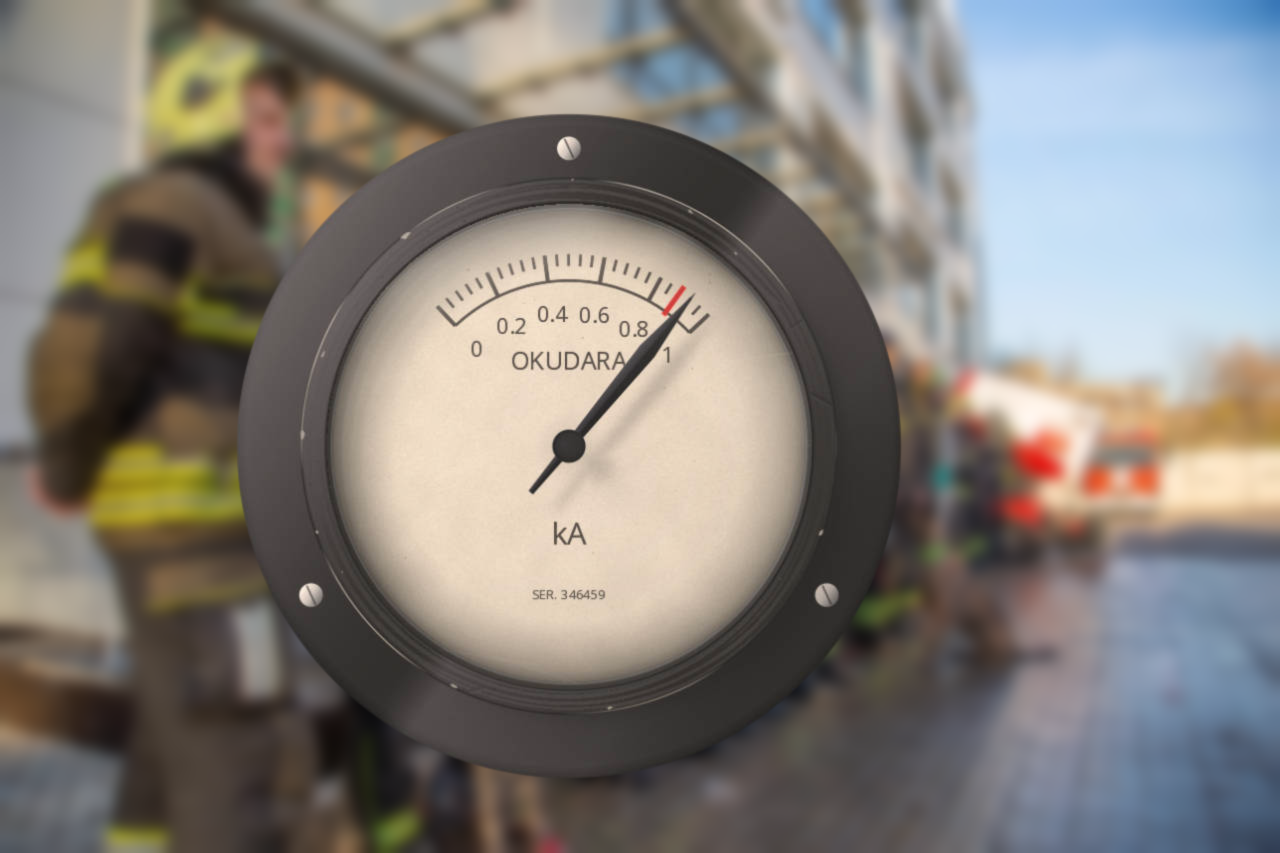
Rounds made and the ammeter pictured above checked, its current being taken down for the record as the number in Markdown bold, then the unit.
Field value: **0.92** kA
